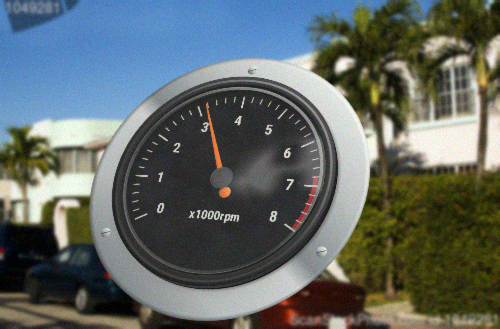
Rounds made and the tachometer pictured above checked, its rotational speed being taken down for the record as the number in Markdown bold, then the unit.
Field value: **3200** rpm
